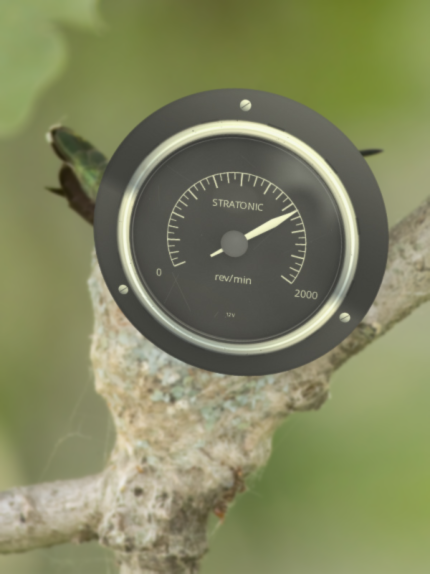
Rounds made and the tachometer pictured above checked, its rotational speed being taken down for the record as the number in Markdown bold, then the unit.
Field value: **1450** rpm
